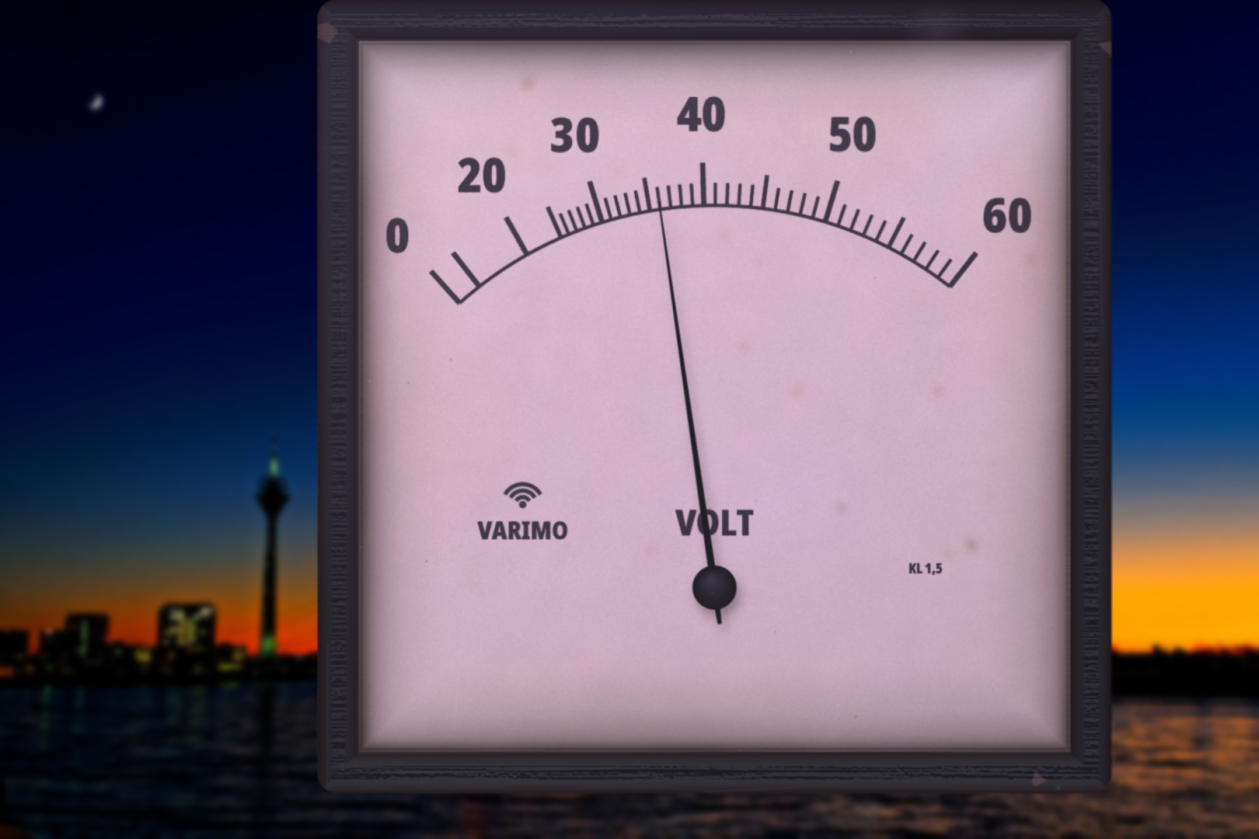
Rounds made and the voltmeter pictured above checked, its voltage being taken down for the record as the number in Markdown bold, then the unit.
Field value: **36** V
